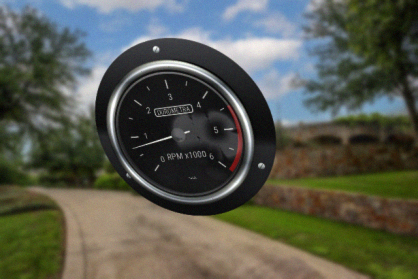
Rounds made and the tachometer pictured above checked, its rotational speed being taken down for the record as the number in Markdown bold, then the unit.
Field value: **750** rpm
